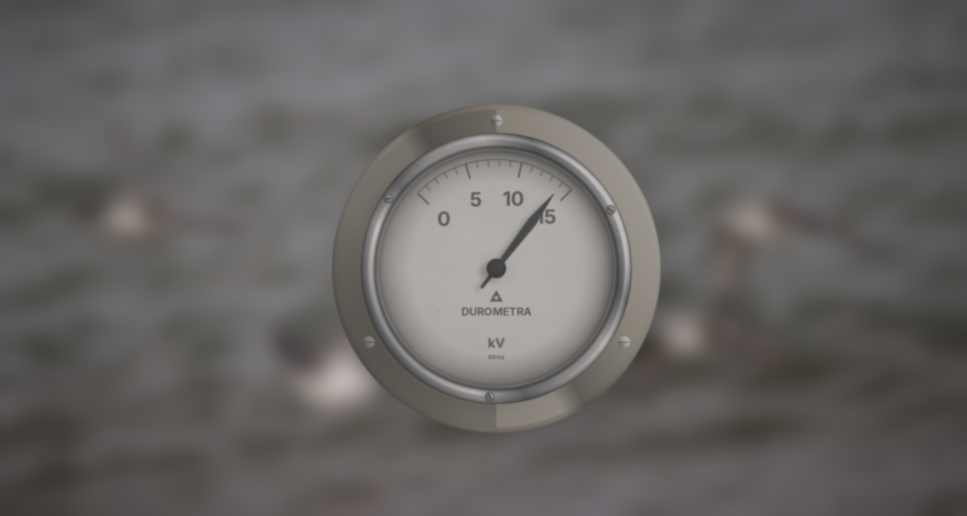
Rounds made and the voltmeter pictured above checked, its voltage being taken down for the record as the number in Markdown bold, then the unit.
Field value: **14** kV
